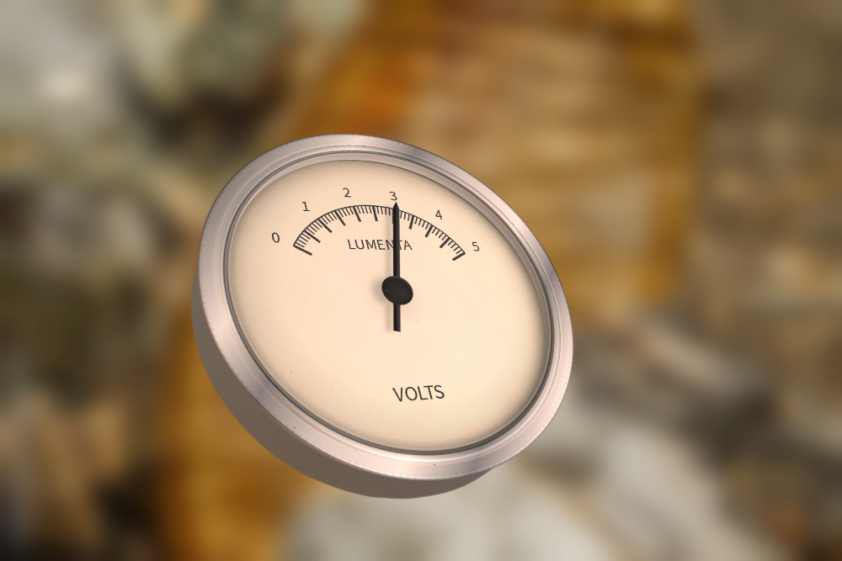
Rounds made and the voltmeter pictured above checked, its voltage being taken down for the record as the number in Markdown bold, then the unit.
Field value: **3** V
